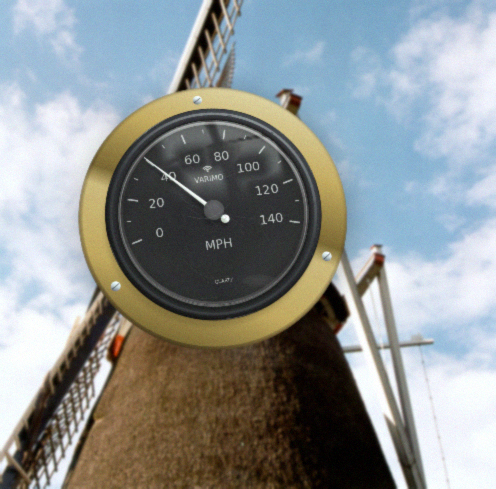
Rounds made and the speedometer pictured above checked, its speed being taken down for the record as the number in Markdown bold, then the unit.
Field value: **40** mph
